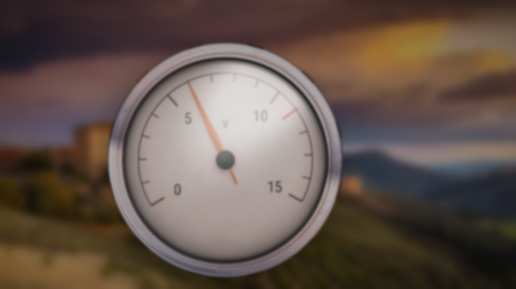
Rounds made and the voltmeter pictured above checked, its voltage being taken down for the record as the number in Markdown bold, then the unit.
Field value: **6** V
